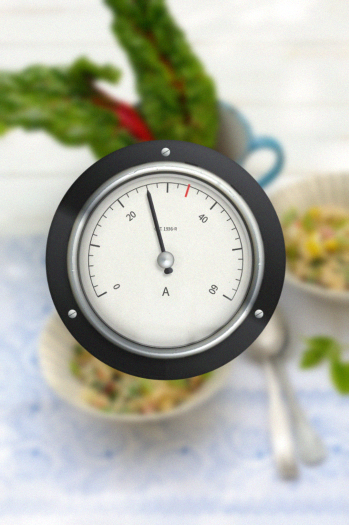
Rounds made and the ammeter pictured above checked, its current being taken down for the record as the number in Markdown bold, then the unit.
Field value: **26** A
